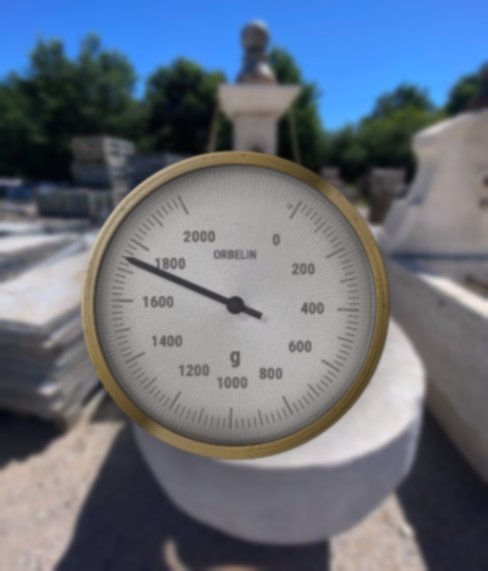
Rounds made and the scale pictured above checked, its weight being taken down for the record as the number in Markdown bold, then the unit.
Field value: **1740** g
